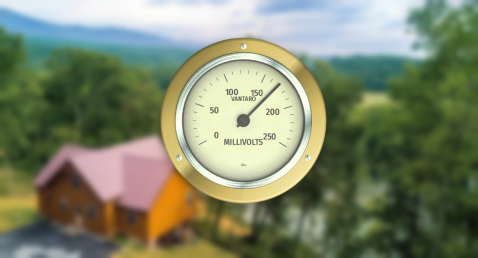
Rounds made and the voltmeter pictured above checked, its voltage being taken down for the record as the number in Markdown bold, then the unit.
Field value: **170** mV
